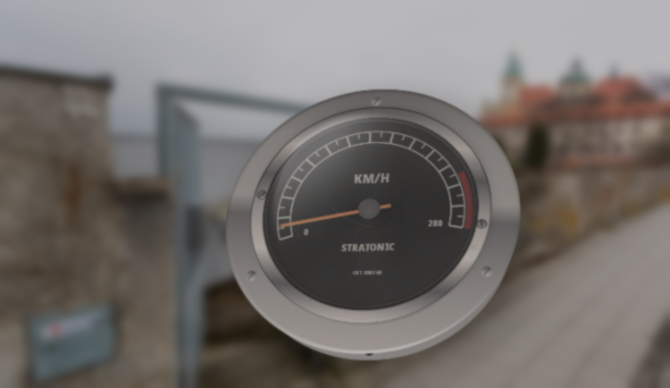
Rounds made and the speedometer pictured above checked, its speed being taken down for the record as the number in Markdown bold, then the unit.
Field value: **10** km/h
